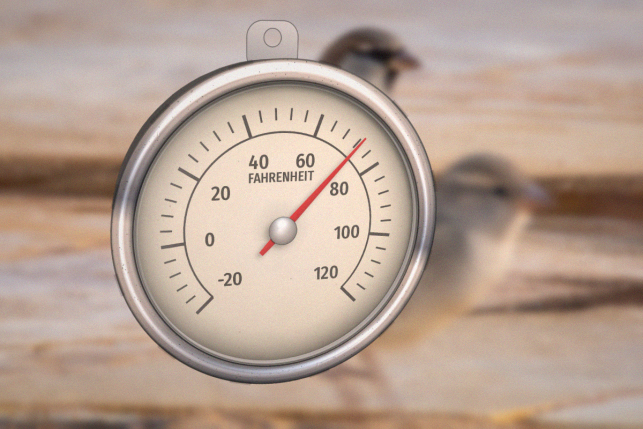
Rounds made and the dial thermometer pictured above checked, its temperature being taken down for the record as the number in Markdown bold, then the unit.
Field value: **72** °F
